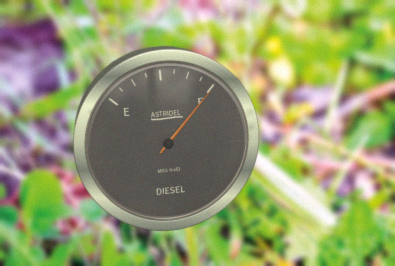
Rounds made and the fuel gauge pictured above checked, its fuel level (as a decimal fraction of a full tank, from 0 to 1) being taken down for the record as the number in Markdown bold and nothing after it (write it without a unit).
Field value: **1**
